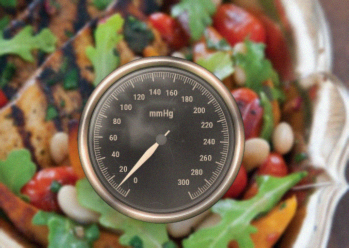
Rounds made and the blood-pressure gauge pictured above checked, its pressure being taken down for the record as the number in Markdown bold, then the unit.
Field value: **10** mmHg
